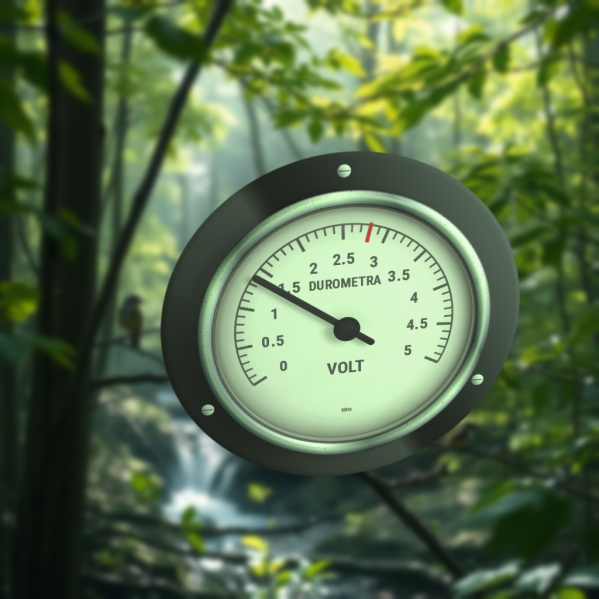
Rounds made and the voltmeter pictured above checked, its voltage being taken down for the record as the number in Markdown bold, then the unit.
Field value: **1.4** V
